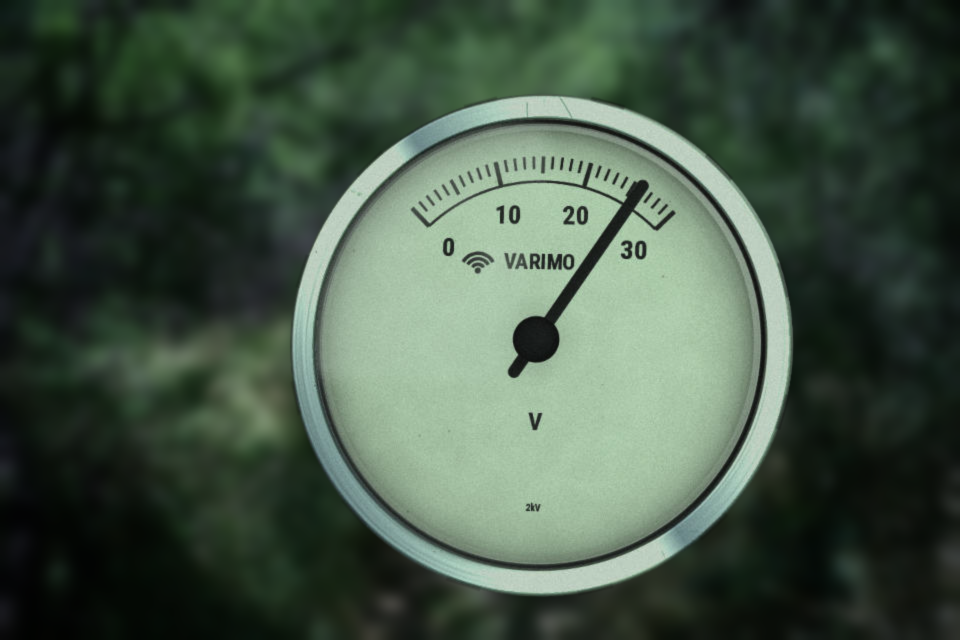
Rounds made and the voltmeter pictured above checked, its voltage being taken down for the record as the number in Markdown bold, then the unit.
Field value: **26** V
